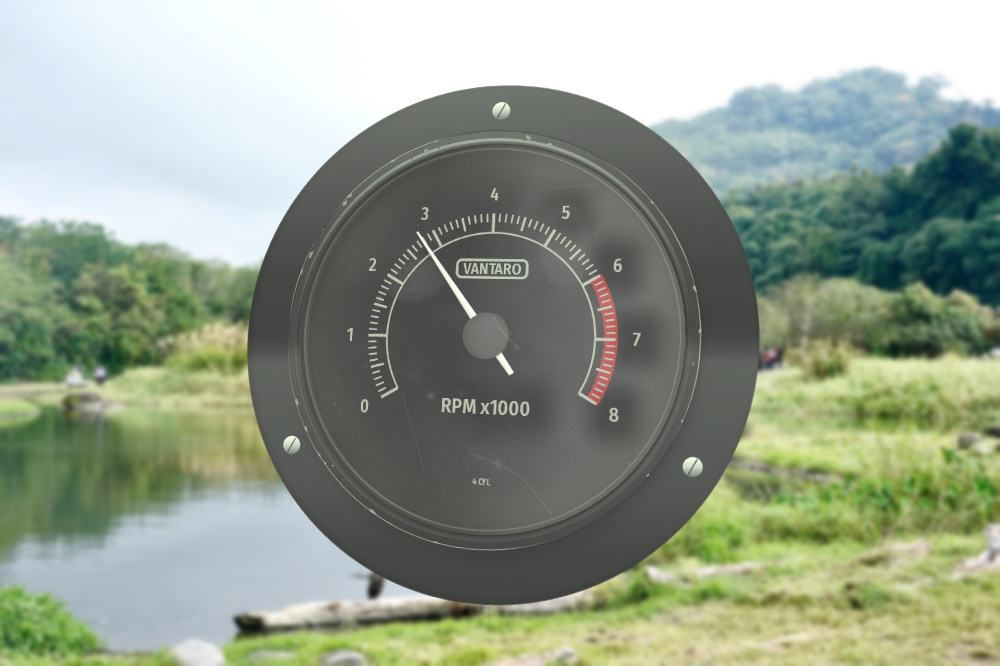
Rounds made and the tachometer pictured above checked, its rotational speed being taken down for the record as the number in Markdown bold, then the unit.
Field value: **2800** rpm
